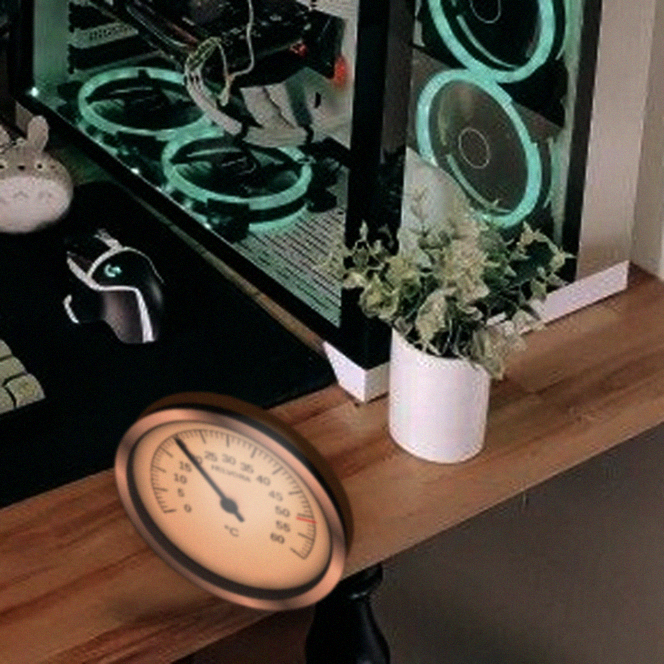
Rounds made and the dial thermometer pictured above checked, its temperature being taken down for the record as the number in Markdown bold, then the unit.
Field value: **20** °C
